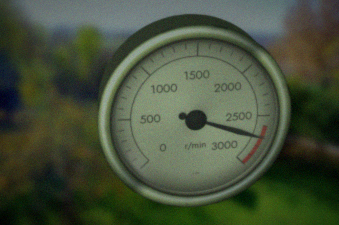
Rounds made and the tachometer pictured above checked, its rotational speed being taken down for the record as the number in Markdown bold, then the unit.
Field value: **2700** rpm
